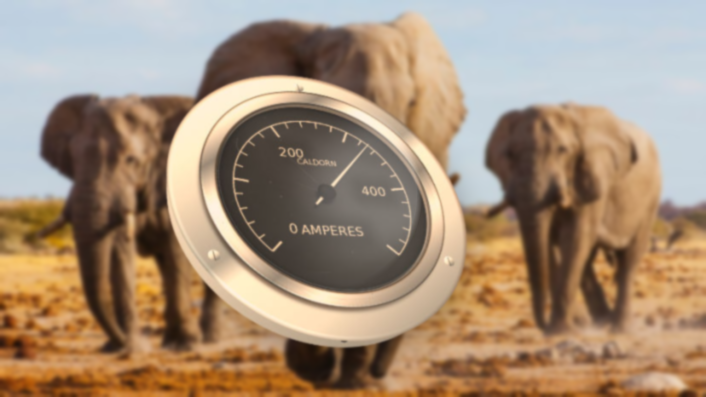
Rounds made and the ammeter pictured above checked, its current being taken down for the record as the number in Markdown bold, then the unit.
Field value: **330** A
